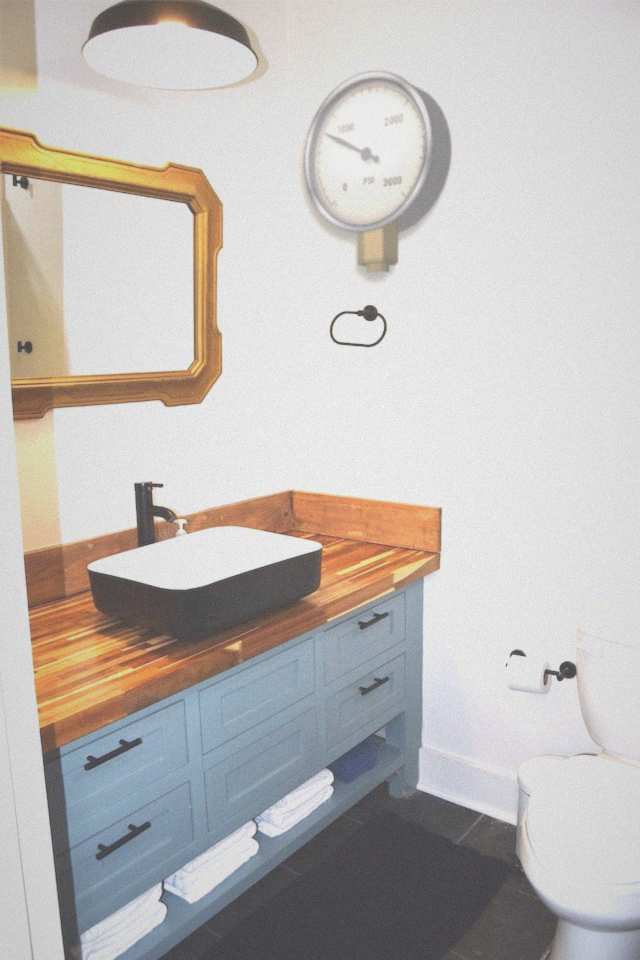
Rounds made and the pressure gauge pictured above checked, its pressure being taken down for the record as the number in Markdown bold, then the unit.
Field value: **800** psi
